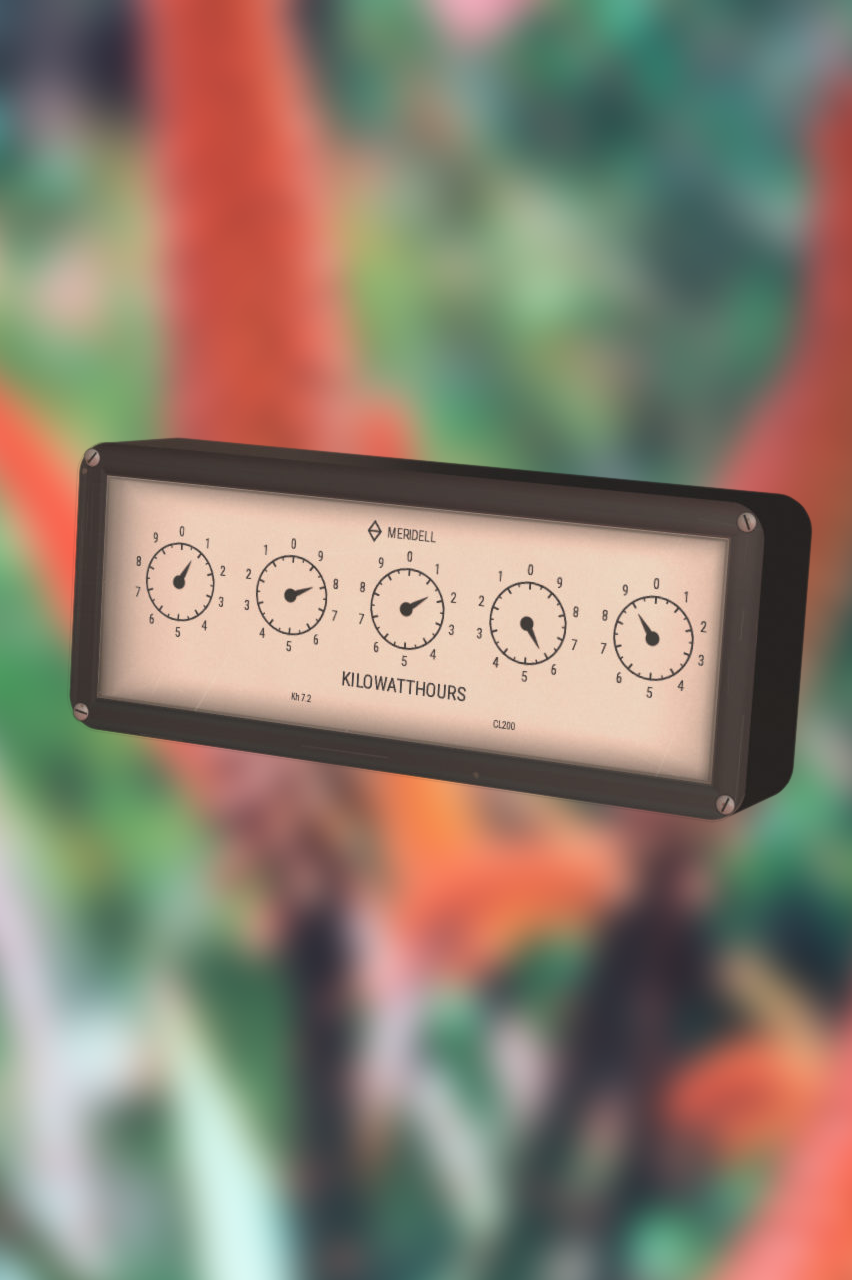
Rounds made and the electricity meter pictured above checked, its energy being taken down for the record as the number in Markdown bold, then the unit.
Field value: **8159** kWh
